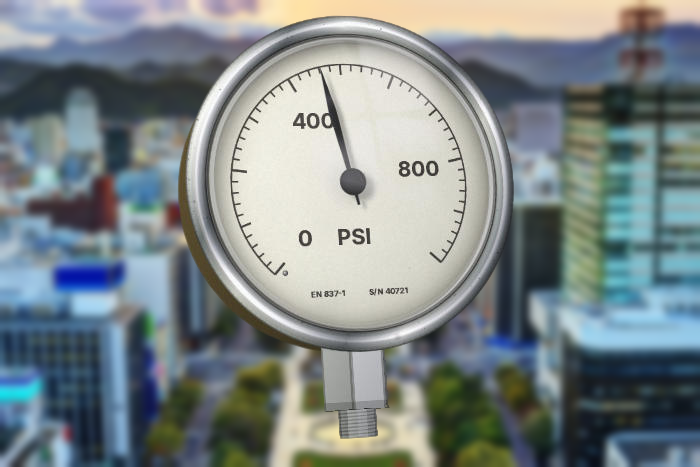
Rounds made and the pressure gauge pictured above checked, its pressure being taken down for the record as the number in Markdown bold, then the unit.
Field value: **460** psi
